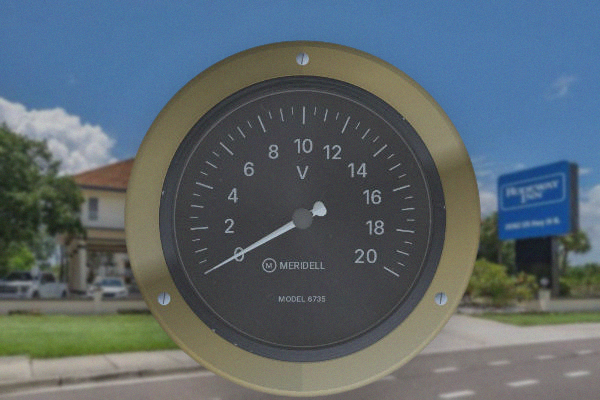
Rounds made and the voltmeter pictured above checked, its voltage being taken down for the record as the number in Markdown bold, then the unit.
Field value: **0** V
